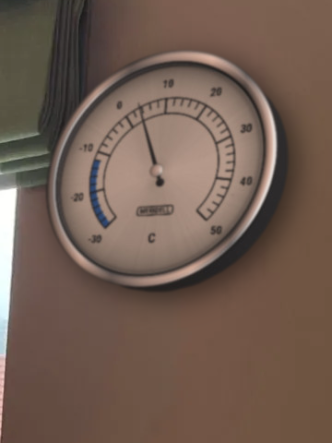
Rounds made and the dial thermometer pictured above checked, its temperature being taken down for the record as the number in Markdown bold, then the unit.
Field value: **4** °C
